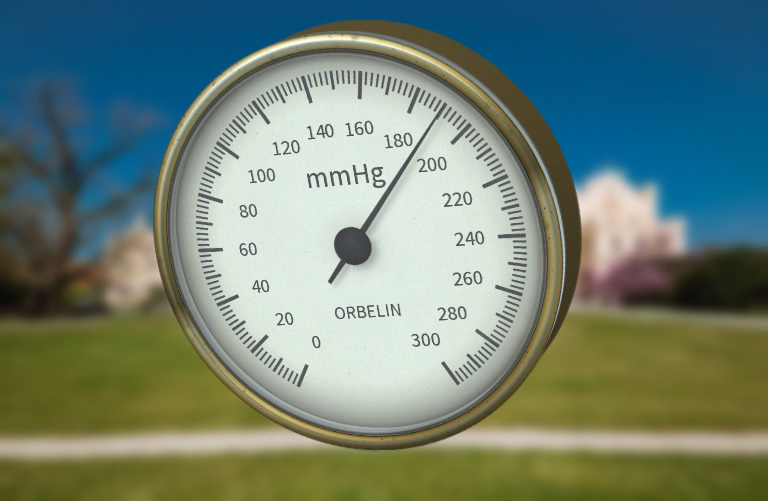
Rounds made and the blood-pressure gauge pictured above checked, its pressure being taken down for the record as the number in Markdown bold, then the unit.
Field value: **190** mmHg
